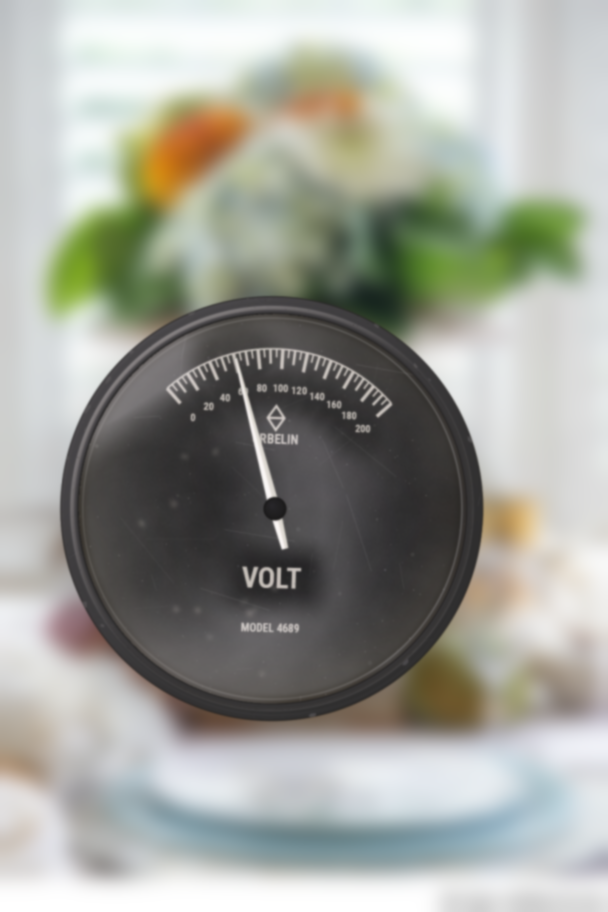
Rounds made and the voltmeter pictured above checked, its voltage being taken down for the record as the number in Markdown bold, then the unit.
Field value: **60** V
